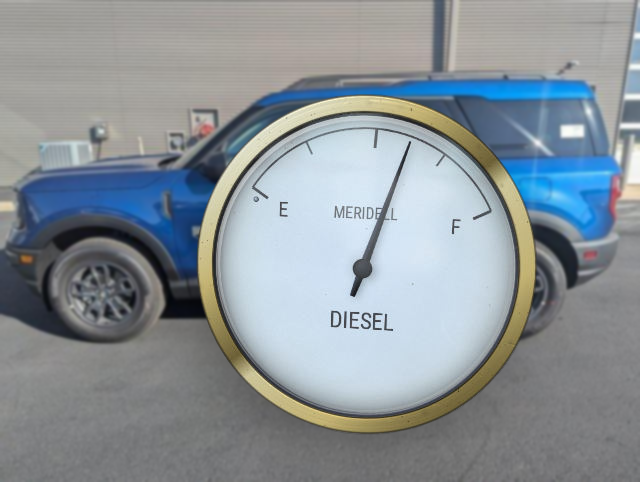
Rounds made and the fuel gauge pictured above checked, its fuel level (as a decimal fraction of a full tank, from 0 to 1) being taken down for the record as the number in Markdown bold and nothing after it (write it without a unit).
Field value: **0.625**
